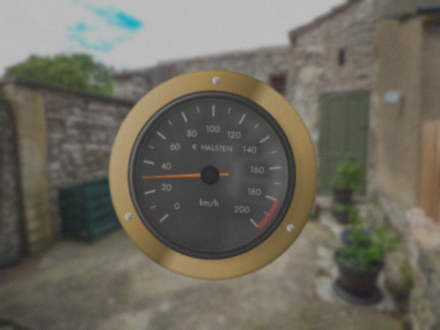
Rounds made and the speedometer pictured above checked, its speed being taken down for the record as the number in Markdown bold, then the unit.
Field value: **30** km/h
